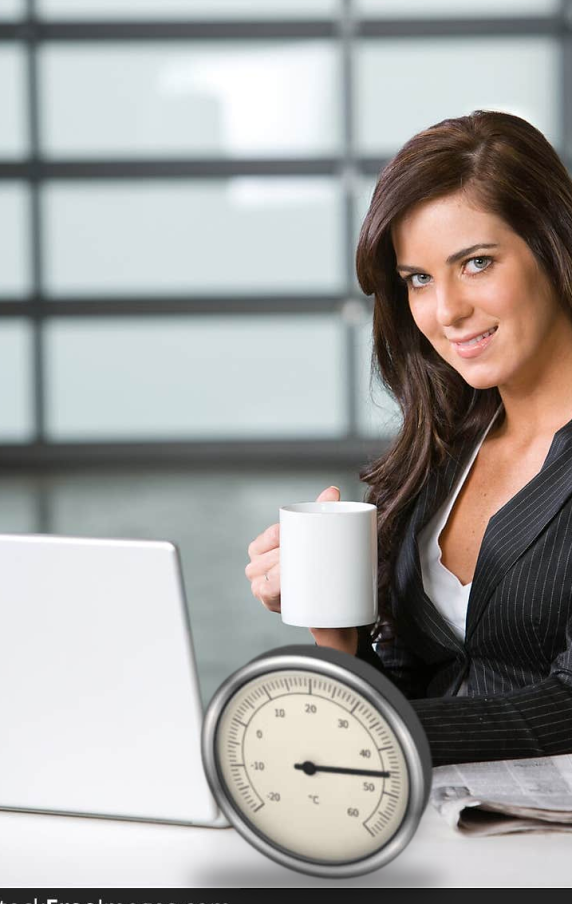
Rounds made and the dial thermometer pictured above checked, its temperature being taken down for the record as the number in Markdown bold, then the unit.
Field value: **45** °C
